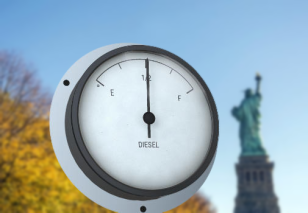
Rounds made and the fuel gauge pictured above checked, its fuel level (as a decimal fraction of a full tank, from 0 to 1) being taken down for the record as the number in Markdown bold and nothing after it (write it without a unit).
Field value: **0.5**
